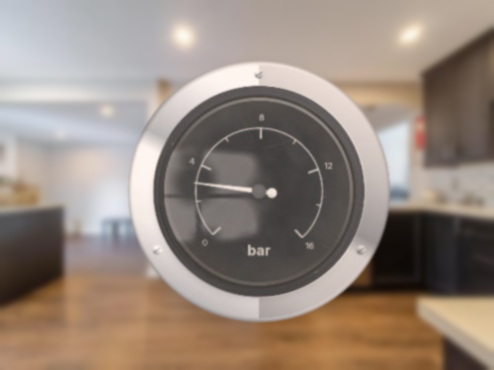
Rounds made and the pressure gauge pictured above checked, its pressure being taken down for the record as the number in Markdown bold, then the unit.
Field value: **3** bar
